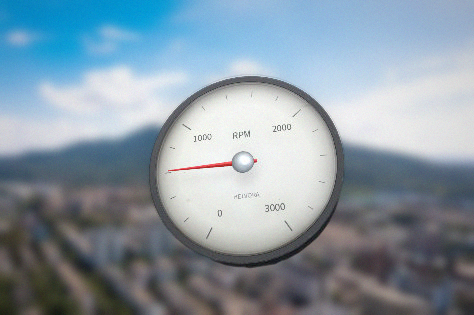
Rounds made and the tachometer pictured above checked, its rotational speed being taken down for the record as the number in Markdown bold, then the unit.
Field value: **600** rpm
